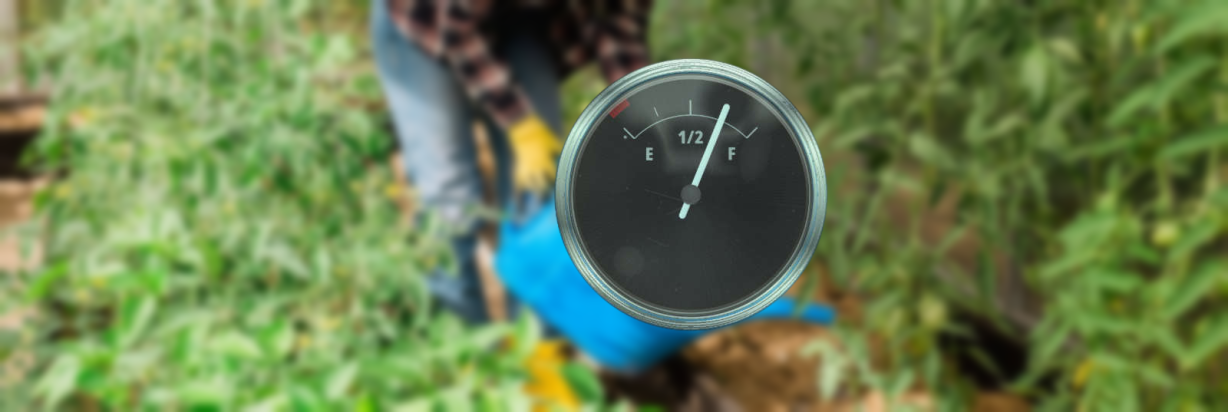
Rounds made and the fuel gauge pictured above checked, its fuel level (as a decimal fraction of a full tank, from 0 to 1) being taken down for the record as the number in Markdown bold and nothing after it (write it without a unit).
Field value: **0.75**
